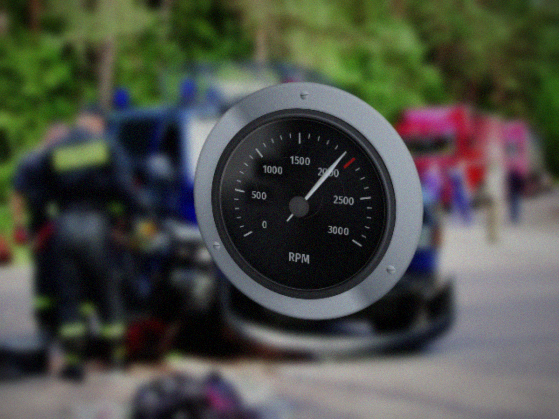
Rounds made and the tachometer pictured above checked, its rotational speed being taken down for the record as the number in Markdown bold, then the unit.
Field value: **2000** rpm
